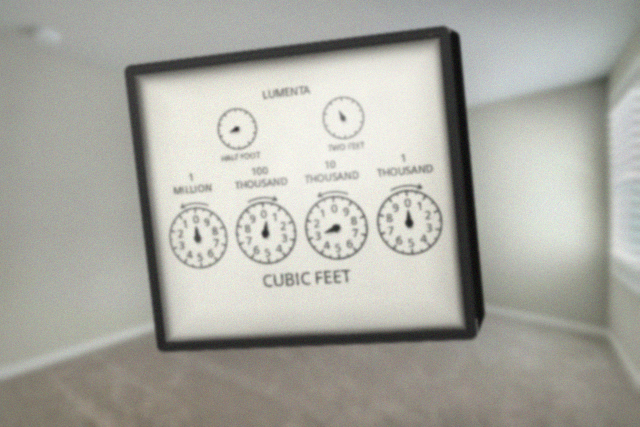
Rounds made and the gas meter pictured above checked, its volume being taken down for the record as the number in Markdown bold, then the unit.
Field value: **3000** ft³
